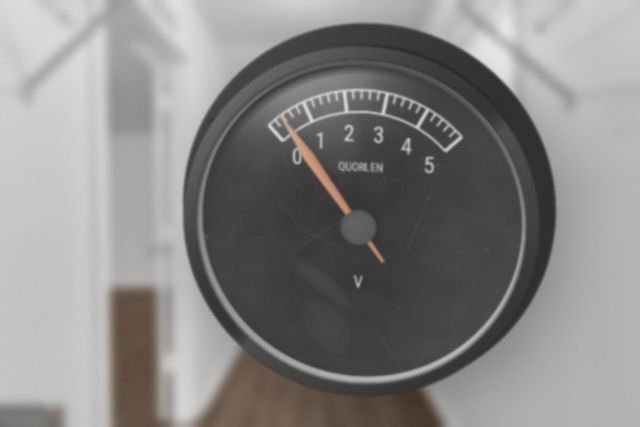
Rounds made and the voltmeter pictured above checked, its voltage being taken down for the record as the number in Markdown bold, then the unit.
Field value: **0.4** V
